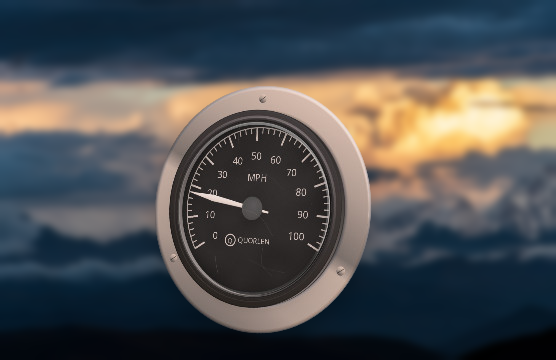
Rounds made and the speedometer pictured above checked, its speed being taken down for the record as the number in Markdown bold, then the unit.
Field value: **18** mph
